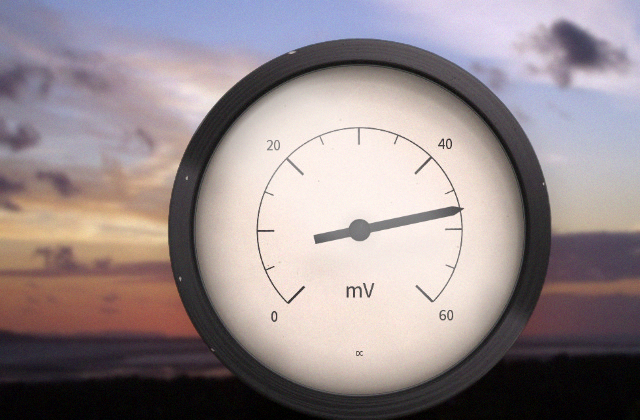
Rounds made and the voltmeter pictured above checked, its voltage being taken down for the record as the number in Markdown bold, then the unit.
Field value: **47.5** mV
